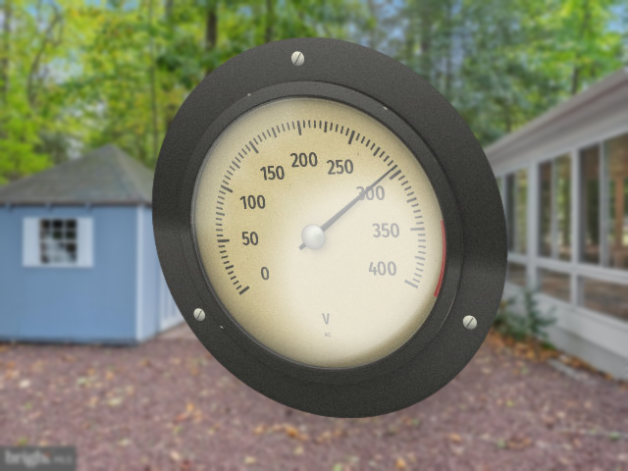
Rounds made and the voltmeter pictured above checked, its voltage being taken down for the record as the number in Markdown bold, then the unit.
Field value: **295** V
